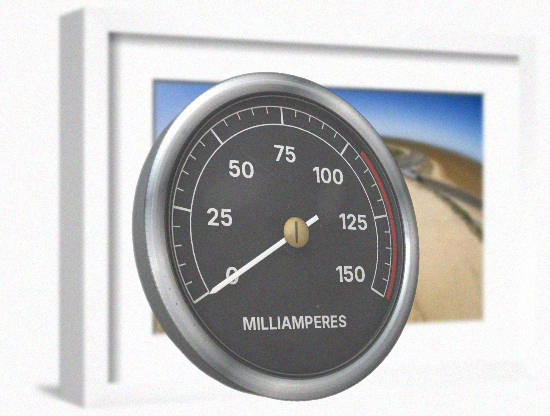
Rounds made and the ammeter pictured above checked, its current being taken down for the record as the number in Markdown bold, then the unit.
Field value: **0** mA
